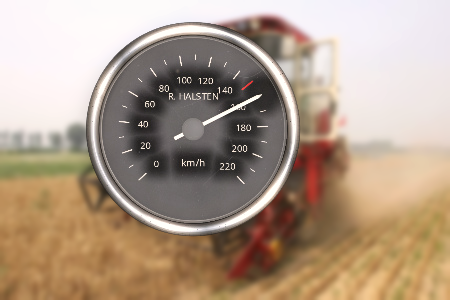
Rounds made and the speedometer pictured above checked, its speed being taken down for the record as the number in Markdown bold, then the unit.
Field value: **160** km/h
